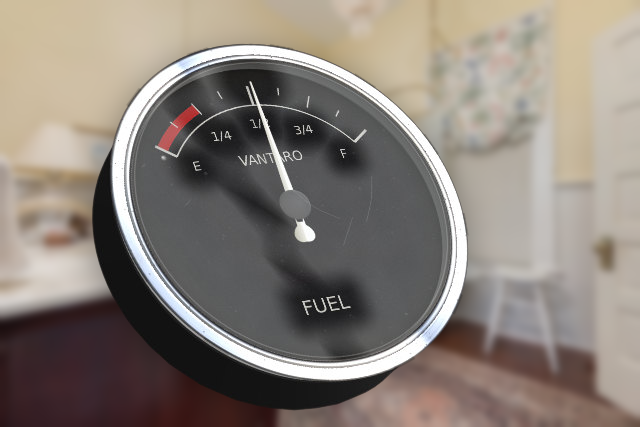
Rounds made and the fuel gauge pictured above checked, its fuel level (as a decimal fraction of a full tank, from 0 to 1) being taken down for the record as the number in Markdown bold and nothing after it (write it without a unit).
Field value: **0.5**
